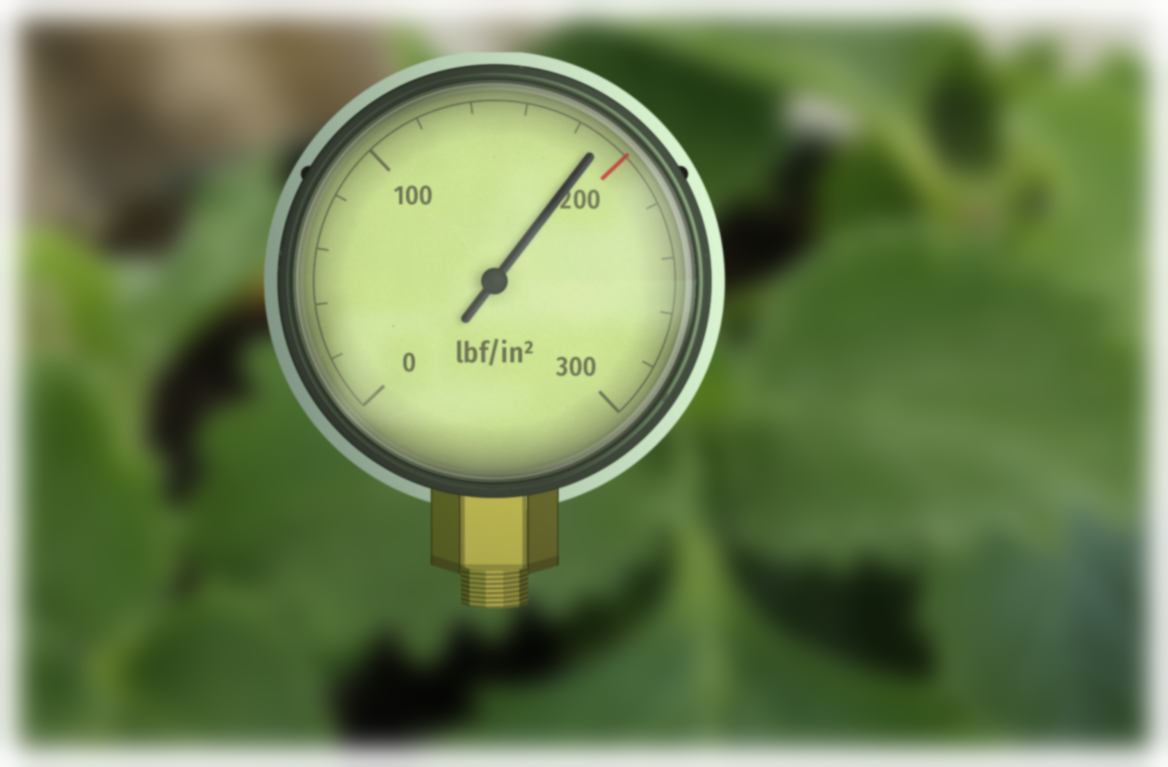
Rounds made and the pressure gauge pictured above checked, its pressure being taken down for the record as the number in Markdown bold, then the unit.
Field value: **190** psi
